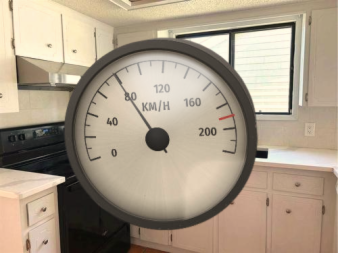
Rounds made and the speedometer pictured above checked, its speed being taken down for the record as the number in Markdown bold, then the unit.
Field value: **80** km/h
